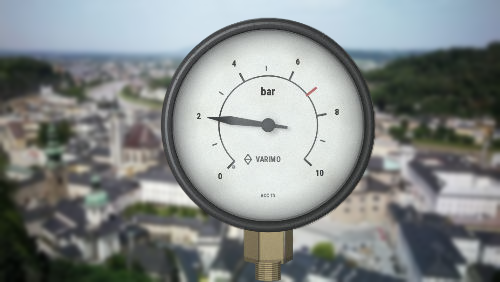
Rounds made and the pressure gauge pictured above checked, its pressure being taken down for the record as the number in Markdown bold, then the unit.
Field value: **2** bar
